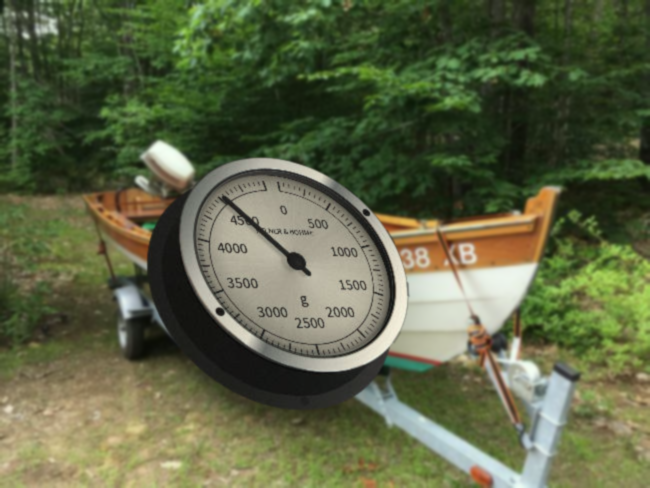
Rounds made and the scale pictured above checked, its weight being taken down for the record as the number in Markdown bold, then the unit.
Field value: **4500** g
